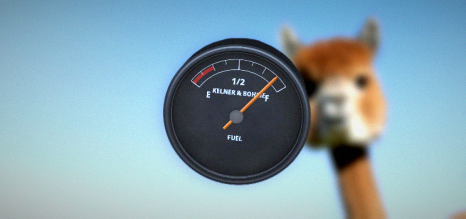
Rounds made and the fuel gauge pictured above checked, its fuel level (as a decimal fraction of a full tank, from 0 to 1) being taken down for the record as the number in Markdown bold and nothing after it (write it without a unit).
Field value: **0.875**
